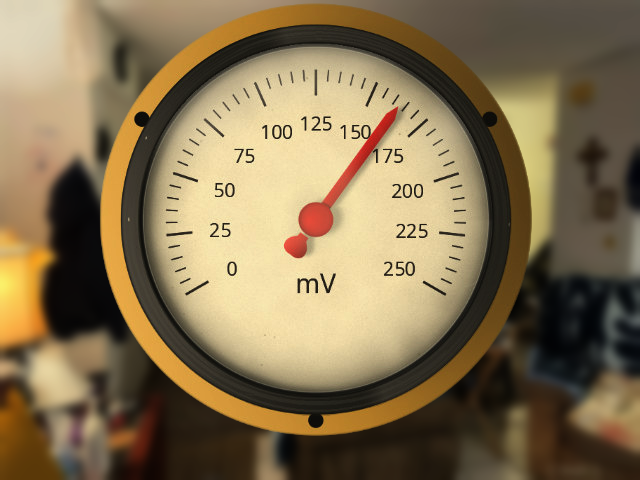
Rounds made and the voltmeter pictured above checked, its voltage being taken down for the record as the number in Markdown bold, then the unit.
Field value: **162.5** mV
